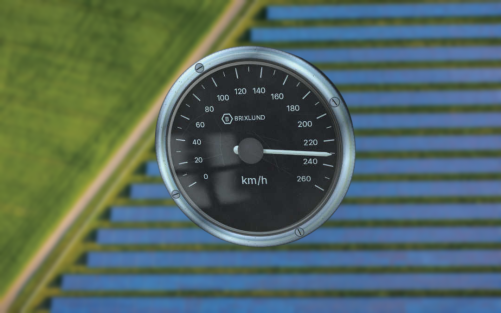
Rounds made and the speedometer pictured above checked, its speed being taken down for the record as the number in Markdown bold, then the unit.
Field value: **230** km/h
